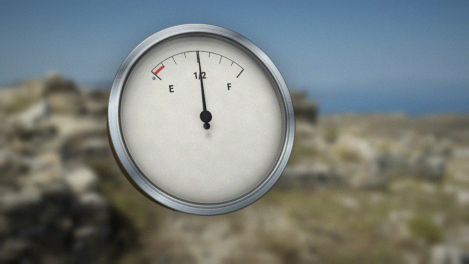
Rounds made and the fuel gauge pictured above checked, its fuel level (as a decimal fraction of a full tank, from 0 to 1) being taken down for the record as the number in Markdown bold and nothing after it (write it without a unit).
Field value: **0.5**
